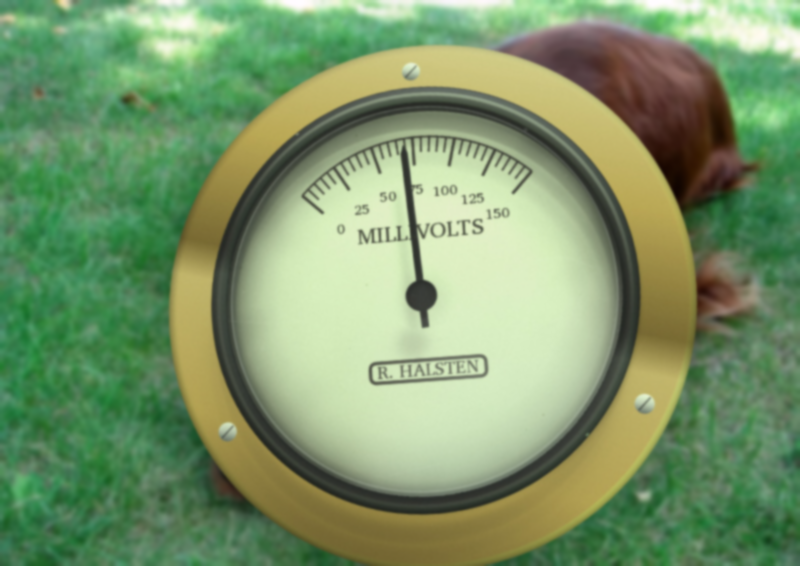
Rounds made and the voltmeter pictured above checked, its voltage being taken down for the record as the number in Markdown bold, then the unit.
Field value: **70** mV
